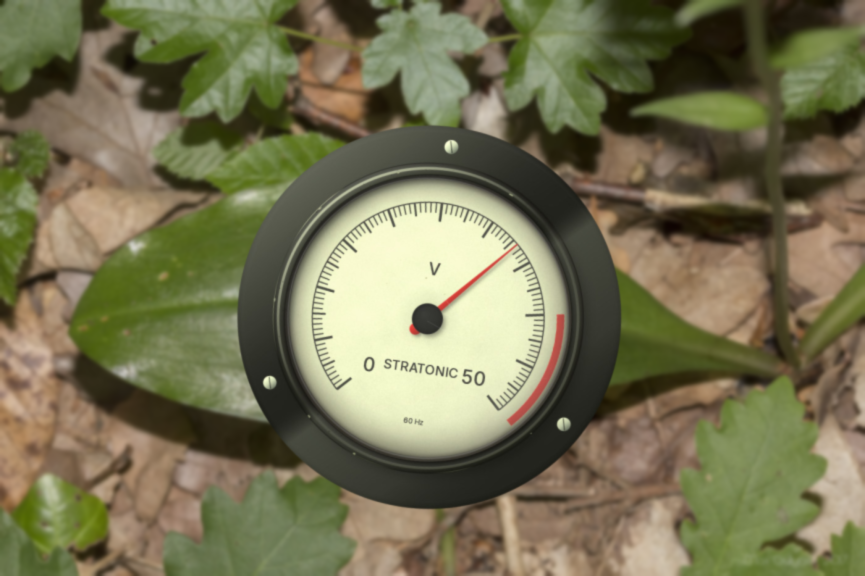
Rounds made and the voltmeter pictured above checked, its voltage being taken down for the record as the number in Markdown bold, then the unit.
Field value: **33** V
